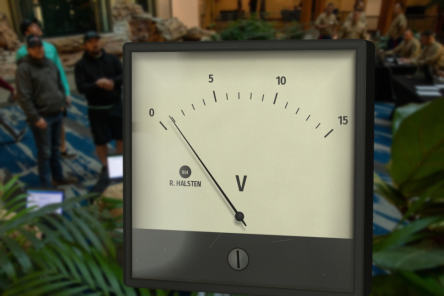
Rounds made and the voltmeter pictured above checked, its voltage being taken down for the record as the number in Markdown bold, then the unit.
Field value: **1** V
